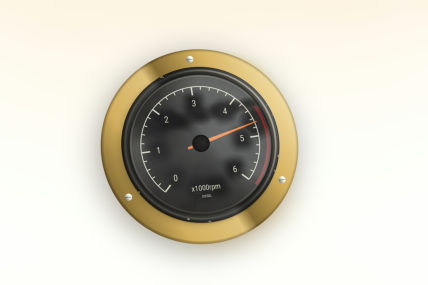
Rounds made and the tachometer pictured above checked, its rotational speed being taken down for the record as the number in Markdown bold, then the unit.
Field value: **4700** rpm
